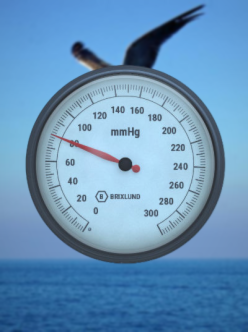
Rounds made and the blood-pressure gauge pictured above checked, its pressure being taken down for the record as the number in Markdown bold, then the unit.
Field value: **80** mmHg
